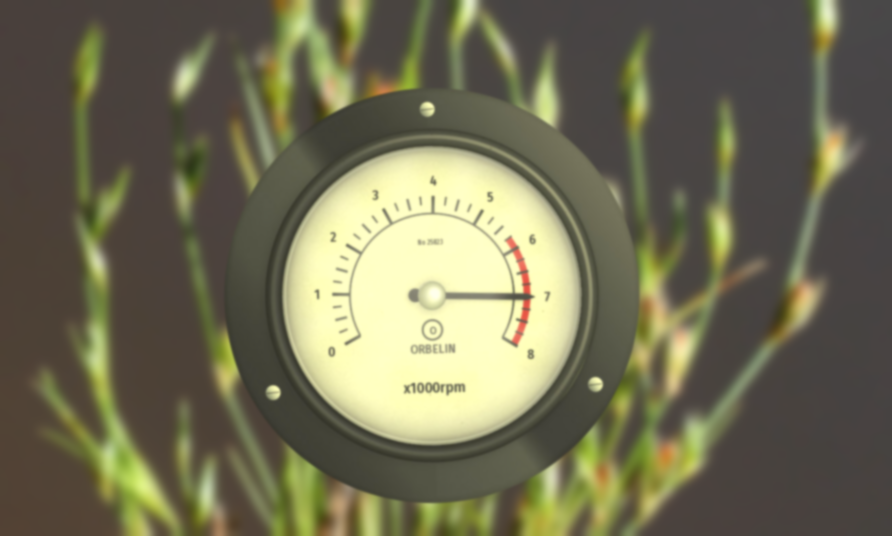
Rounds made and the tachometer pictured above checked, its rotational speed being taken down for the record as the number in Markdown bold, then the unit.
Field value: **7000** rpm
